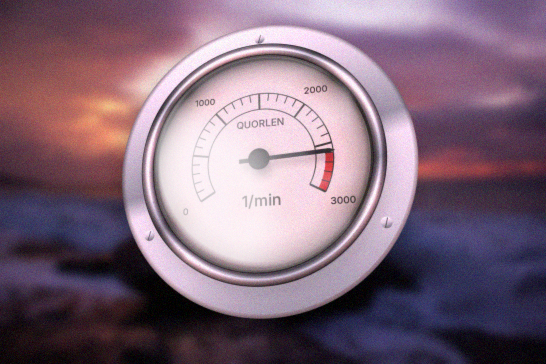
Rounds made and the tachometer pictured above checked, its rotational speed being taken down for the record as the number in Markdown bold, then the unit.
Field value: **2600** rpm
